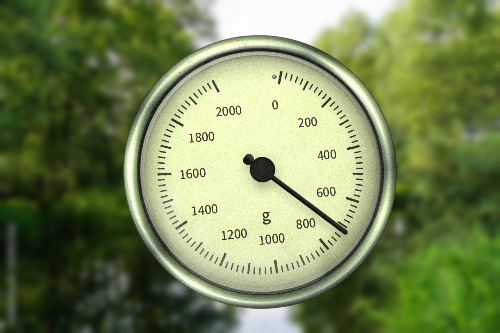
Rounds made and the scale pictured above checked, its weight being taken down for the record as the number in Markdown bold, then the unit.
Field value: **720** g
